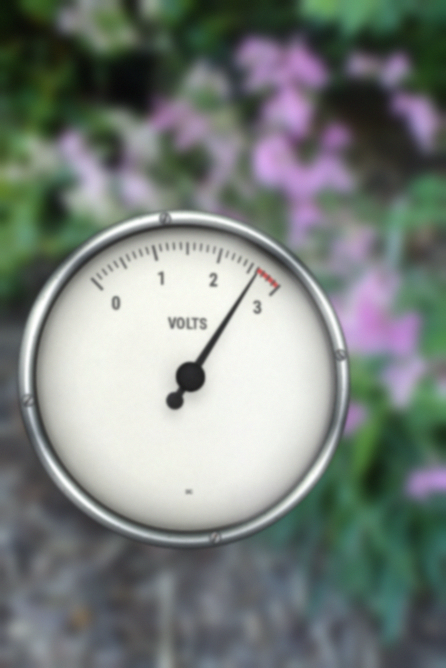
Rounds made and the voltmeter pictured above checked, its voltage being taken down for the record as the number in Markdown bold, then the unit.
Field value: **2.6** V
